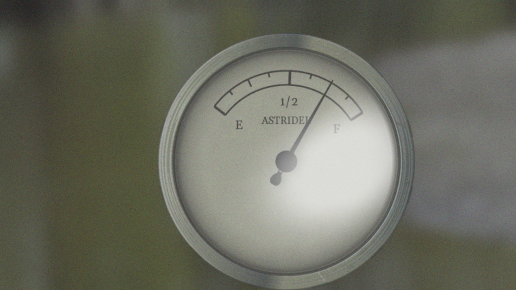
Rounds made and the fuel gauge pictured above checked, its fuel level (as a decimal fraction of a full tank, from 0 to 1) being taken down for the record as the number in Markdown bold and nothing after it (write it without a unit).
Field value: **0.75**
